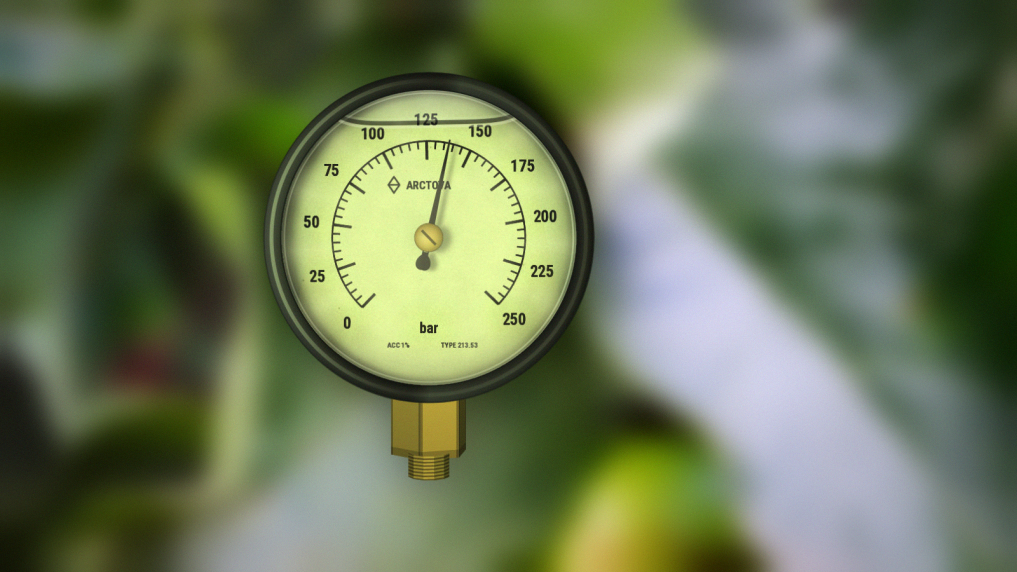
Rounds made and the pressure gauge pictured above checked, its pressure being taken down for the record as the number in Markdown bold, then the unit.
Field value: **137.5** bar
